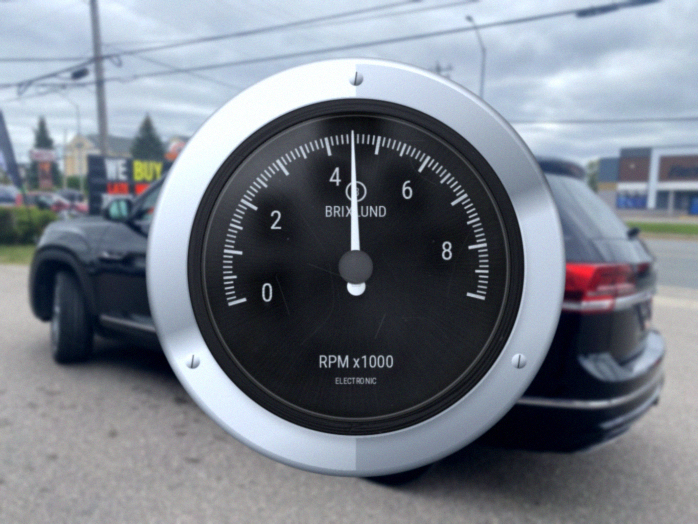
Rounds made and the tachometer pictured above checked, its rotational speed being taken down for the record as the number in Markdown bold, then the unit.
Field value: **4500** rpm
